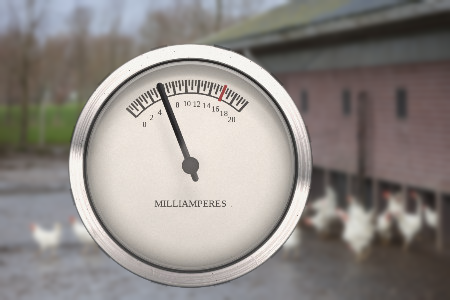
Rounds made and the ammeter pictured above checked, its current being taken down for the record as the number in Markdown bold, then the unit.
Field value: **6** mA
